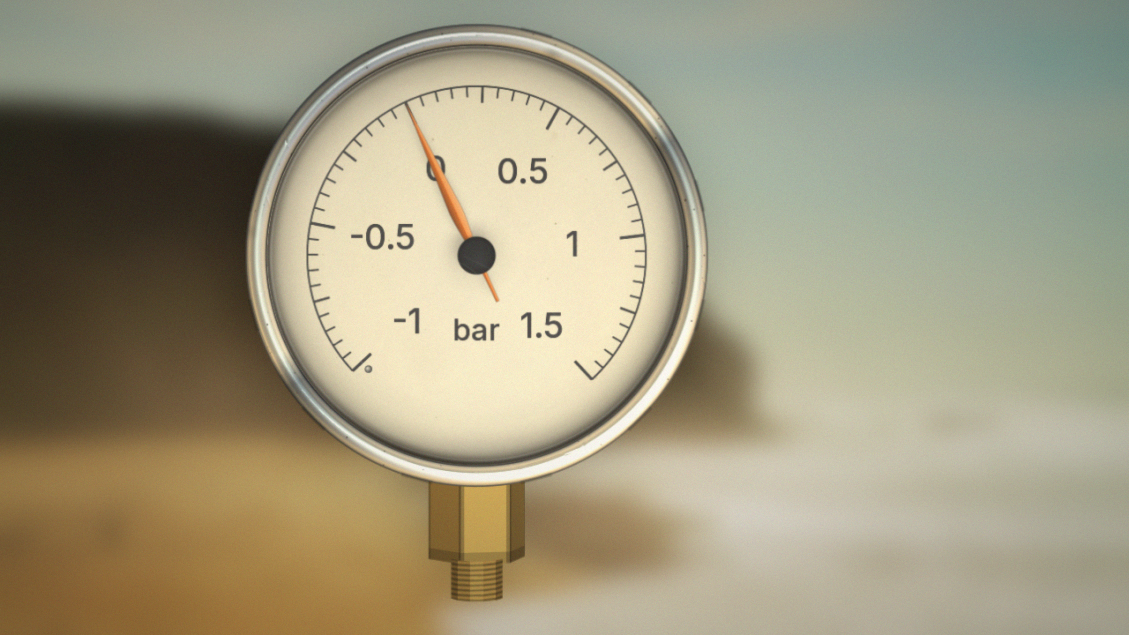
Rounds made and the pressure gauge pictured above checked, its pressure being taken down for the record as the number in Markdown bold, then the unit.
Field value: **0** bar
